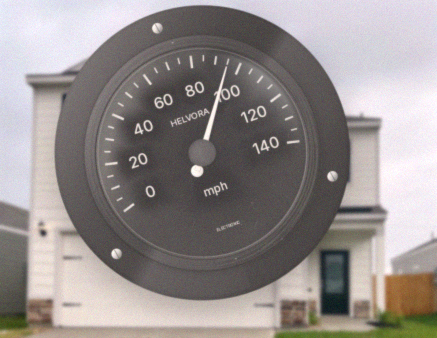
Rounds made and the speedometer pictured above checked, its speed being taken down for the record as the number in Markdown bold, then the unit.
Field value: **95** mph
